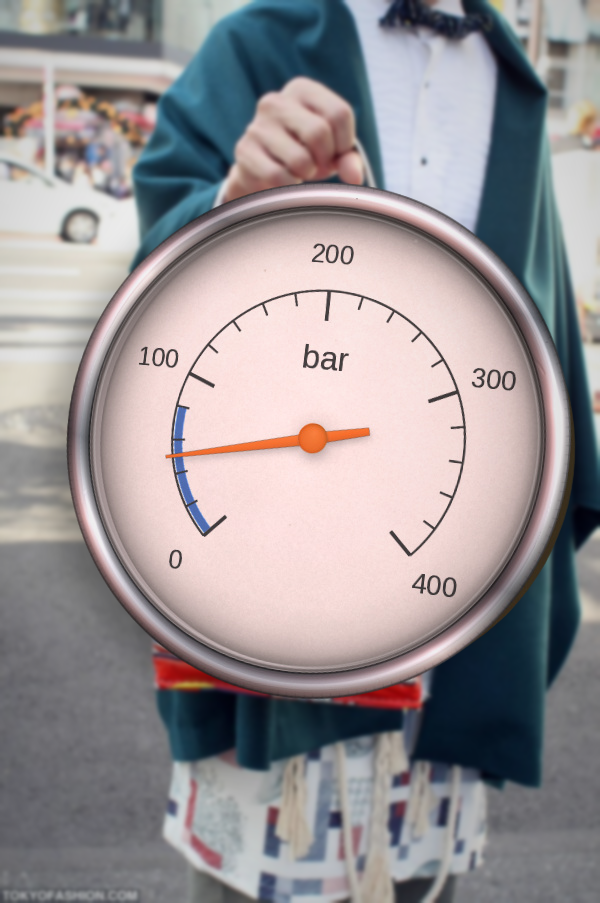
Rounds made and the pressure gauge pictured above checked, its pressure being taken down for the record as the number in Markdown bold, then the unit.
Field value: **50** bar
